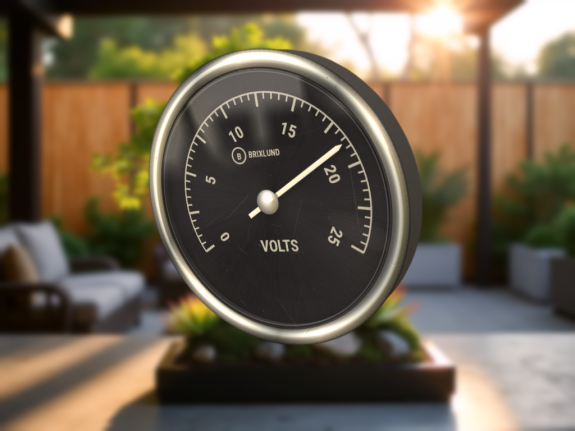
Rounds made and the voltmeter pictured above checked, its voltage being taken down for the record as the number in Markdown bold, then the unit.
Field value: **18.75** V
